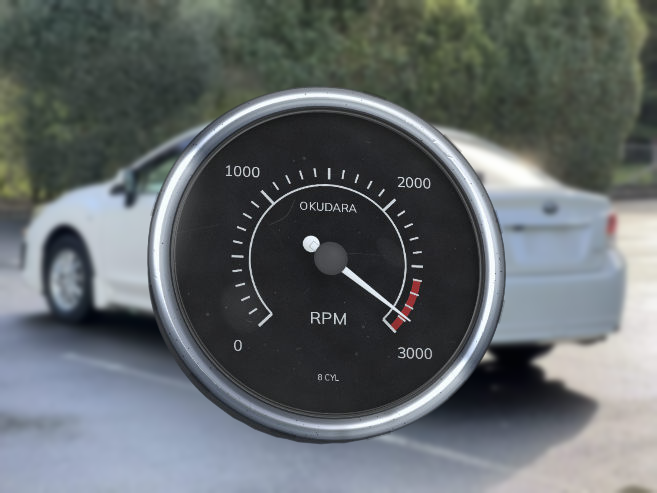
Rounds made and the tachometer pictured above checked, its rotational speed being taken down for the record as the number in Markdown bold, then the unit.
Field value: **2900** rpm
